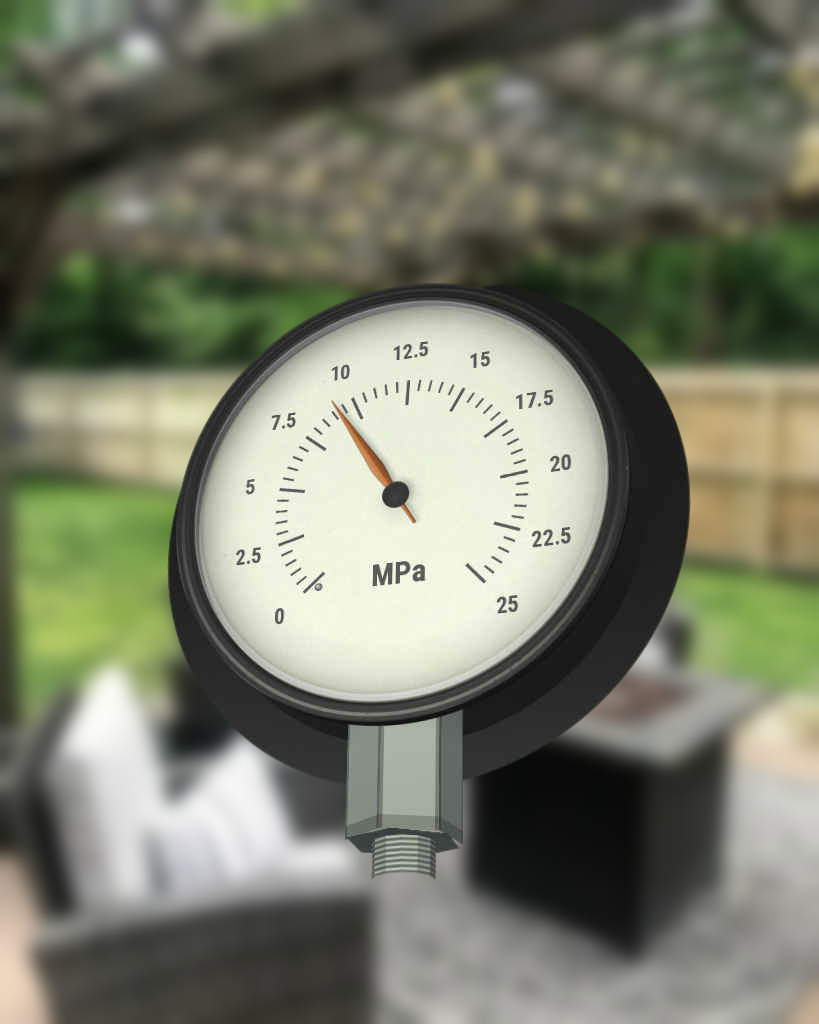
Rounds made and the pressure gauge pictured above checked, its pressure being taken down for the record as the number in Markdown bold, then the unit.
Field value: **9.25** MPa
